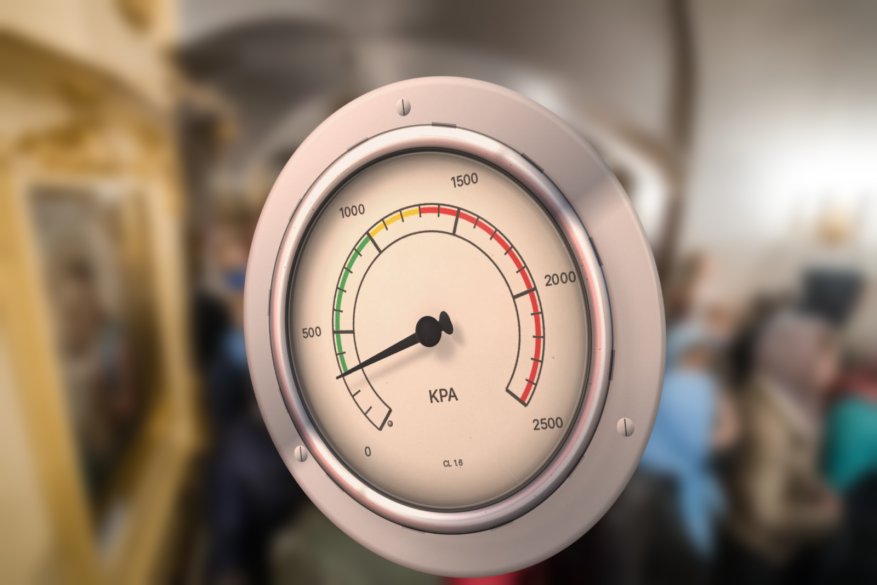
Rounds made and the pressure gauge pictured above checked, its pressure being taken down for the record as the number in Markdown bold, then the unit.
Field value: **300** kPa
